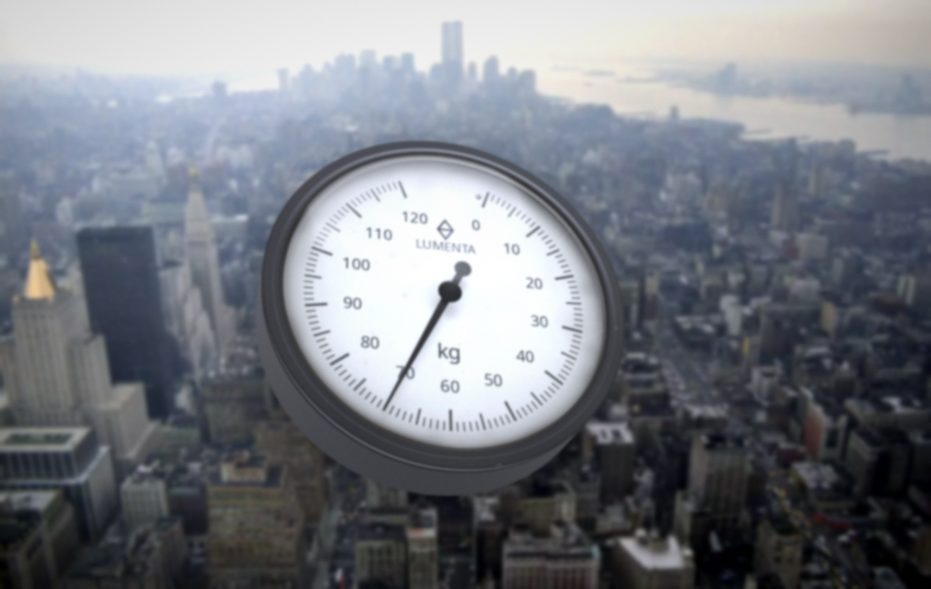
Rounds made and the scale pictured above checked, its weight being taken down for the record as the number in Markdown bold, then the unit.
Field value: **70** kg
